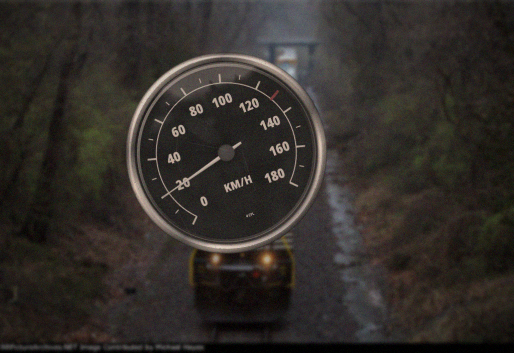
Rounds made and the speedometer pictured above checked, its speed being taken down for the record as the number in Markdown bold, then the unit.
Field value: **20** km/h
